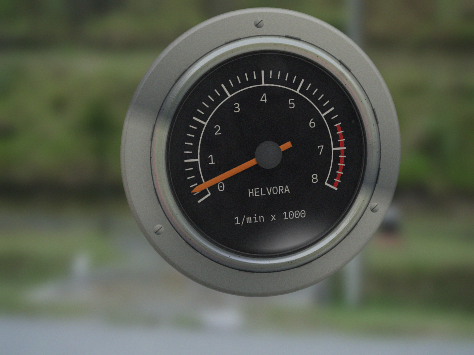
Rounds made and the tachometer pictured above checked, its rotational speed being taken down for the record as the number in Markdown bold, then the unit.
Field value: **300** rpm
